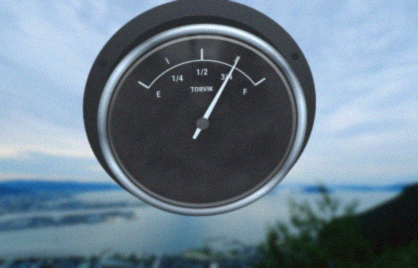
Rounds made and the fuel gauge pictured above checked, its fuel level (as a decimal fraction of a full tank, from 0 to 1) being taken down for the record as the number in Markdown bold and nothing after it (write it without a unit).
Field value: **0.75**
